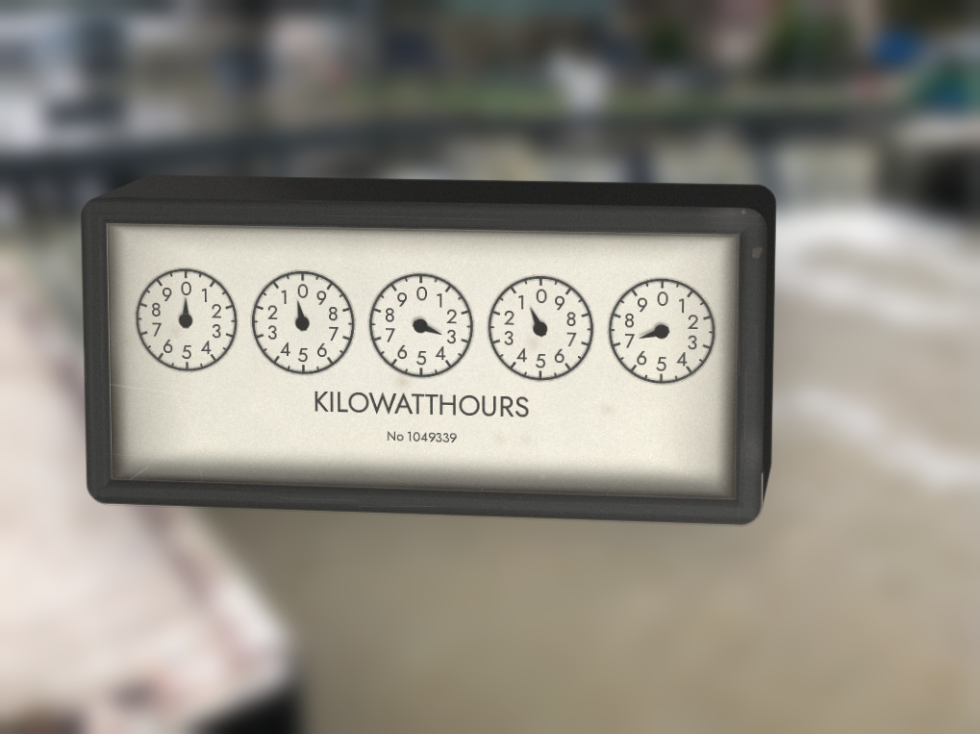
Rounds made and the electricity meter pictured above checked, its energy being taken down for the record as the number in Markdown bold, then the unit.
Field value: **307** kWh
